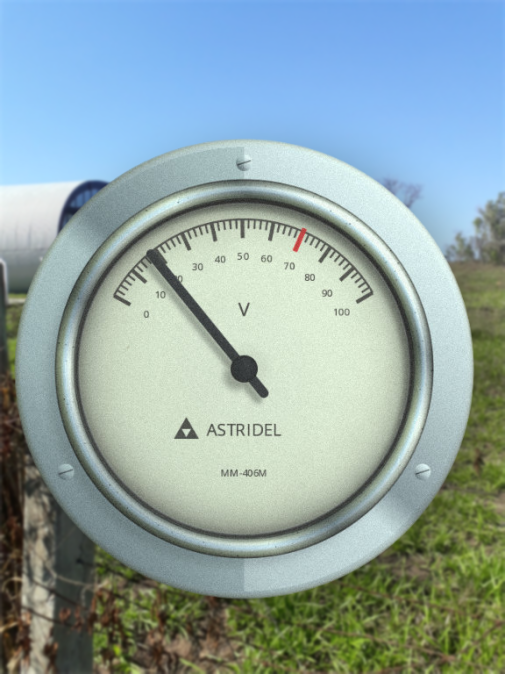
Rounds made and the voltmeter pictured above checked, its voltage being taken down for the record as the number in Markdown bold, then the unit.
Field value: **18** V
